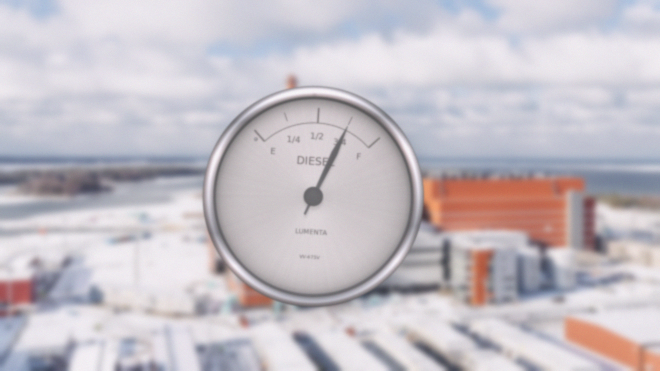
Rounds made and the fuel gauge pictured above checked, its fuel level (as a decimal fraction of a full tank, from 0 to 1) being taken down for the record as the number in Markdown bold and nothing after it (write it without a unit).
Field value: **0.75**
